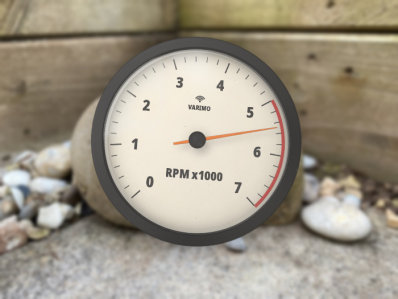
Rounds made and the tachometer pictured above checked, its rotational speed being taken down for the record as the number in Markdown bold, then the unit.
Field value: **5500** rpm
